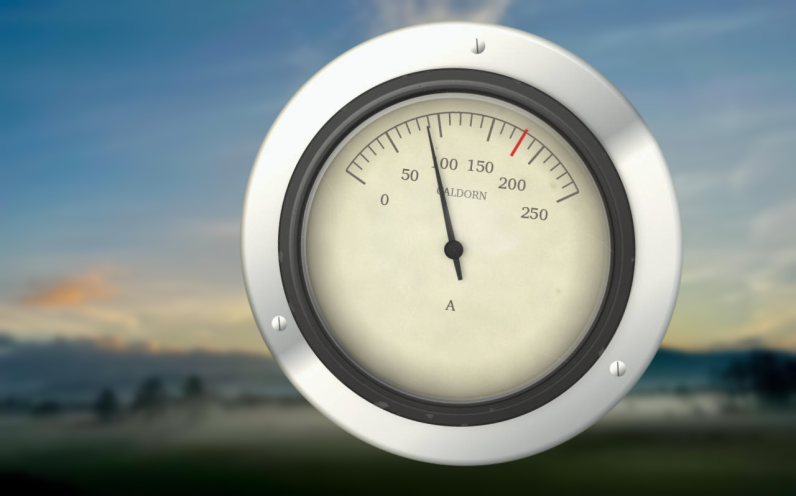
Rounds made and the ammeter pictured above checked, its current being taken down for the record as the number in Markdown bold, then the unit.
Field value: **90** A
